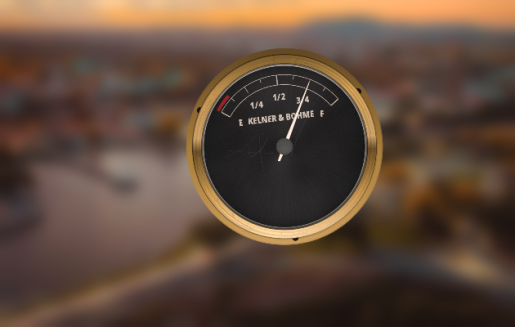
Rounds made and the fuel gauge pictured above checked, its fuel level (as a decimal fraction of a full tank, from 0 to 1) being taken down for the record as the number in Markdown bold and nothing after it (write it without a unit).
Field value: **0.75**
